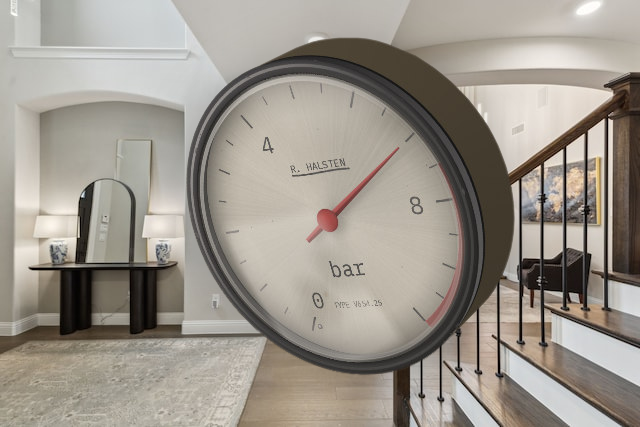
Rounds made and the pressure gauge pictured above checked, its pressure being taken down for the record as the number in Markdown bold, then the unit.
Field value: **7** bar
